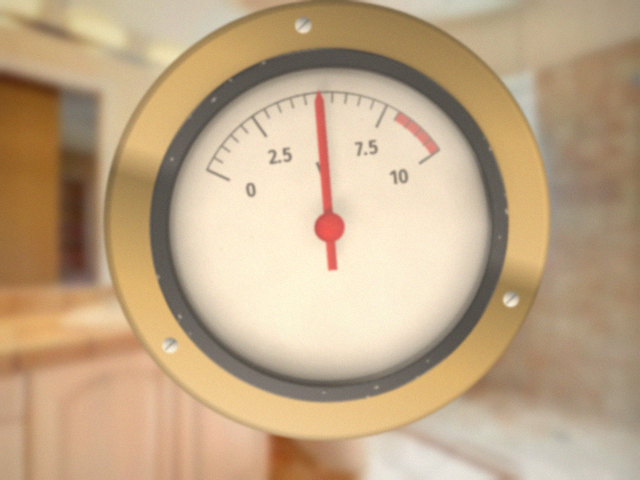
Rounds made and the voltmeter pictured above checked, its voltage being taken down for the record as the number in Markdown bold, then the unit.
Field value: **5** V
